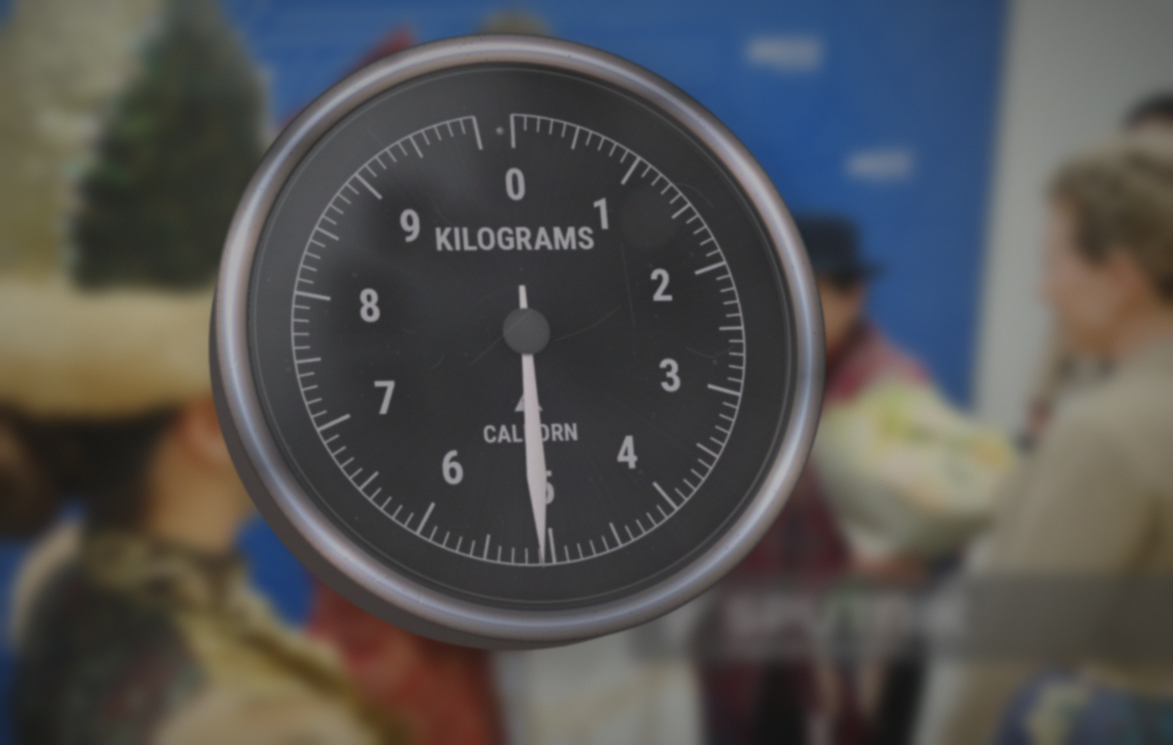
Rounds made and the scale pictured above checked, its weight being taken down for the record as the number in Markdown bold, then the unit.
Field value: **5.1** kg
